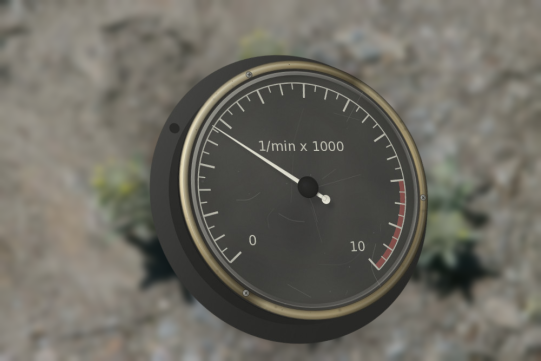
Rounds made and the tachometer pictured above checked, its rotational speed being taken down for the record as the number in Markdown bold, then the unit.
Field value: **2750** rpm
